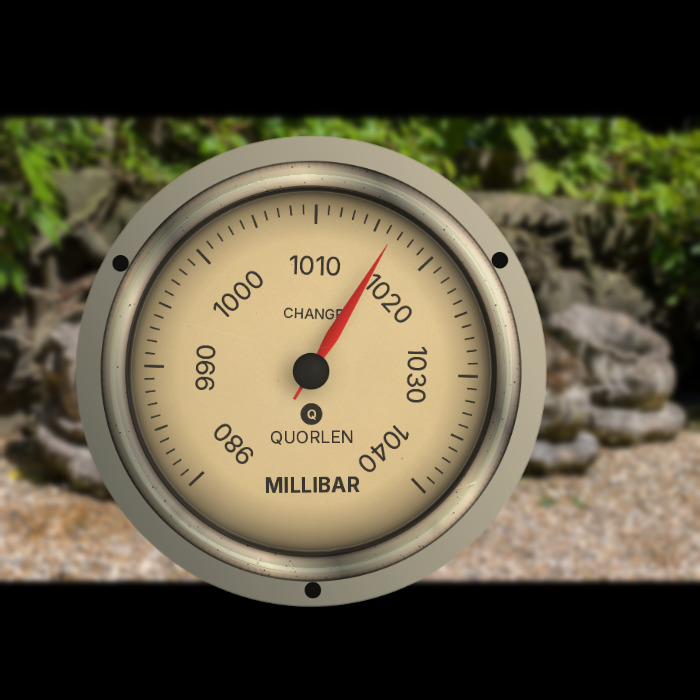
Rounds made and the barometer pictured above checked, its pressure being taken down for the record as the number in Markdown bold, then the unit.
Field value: **1016.5** mbar
